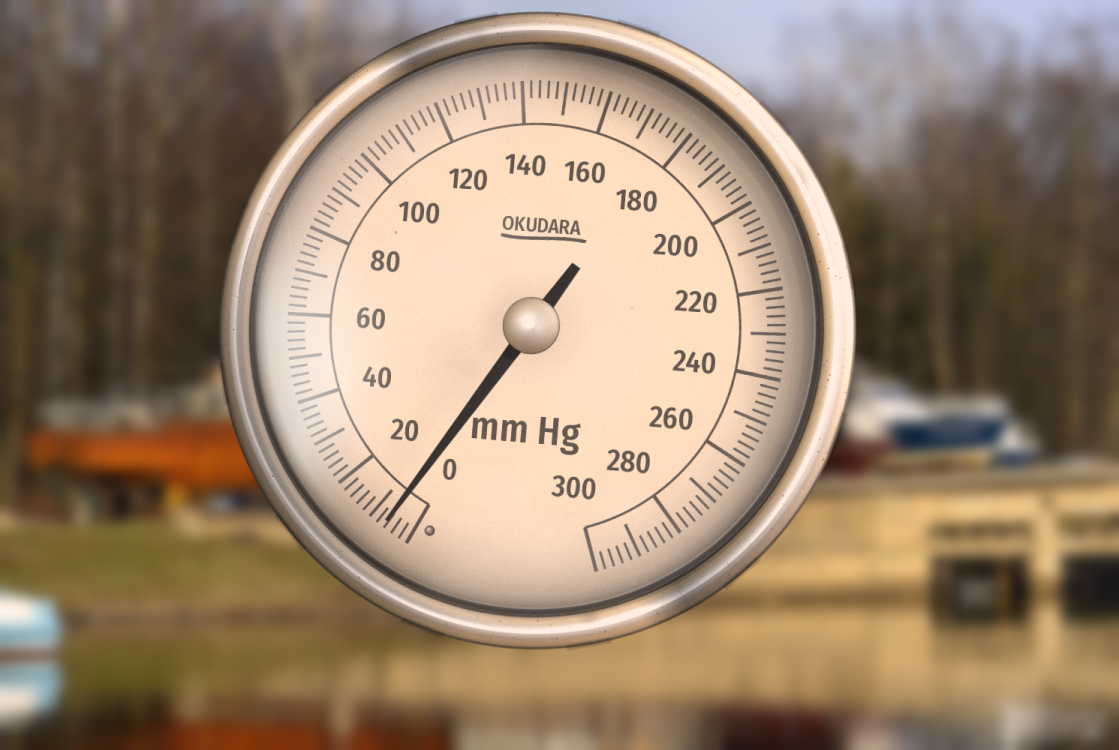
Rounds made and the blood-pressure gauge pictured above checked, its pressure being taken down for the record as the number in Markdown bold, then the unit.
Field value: **6** mmHg
